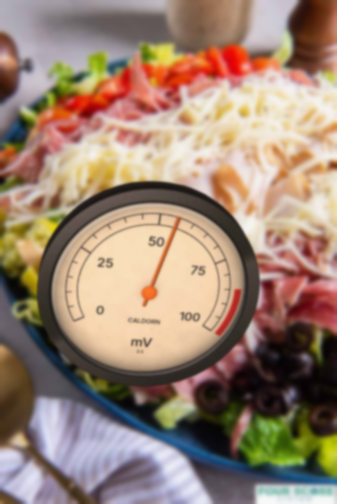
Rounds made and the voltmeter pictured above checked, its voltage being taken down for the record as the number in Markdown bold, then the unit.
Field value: **55** mV
